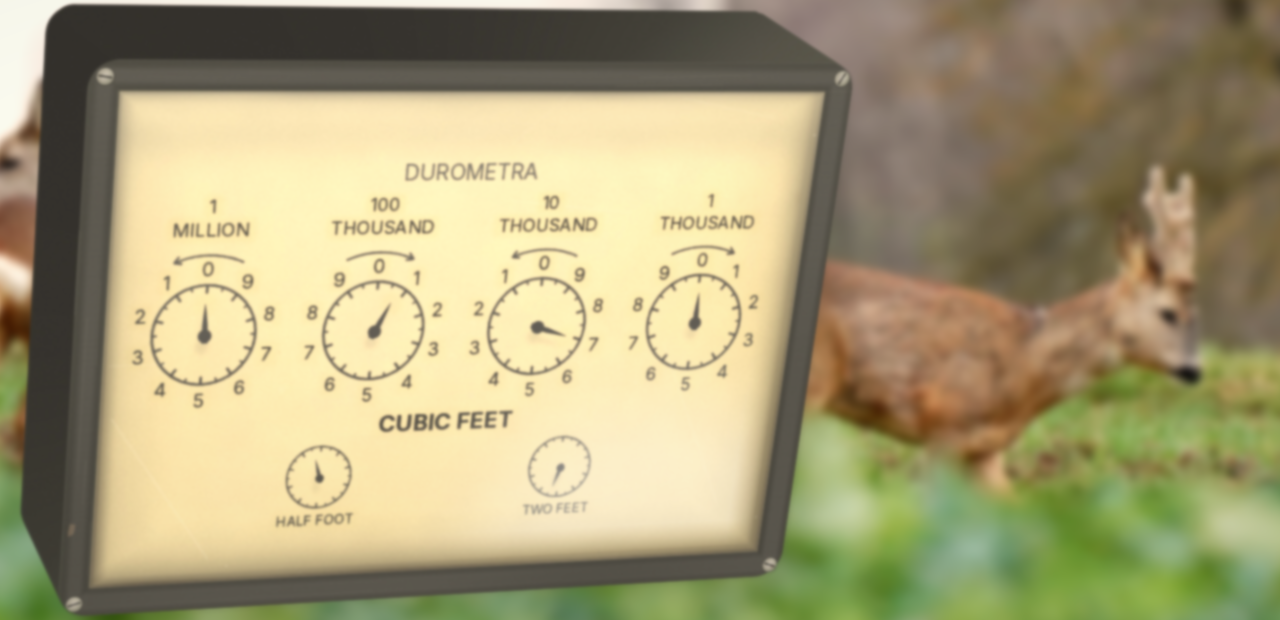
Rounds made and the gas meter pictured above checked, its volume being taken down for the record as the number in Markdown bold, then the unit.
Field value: **7000** ft³
